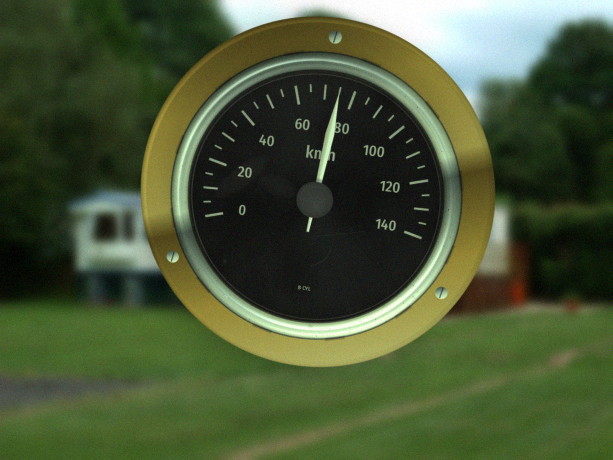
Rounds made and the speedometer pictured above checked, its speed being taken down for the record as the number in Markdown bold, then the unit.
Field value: **75** km/h
